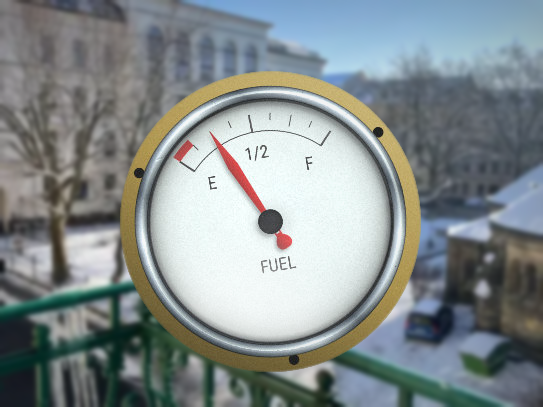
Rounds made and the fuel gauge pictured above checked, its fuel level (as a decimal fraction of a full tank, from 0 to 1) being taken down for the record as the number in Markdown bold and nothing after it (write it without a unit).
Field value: **0.25**
